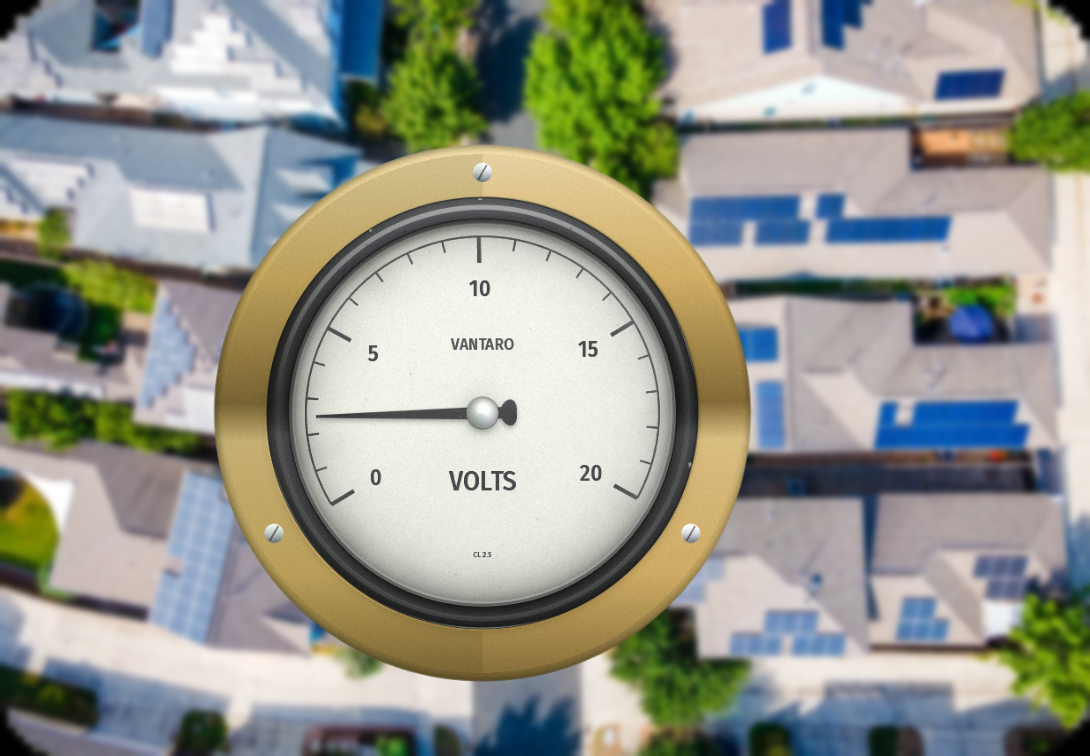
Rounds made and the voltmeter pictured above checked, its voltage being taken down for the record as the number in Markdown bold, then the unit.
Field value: **2.5** V
